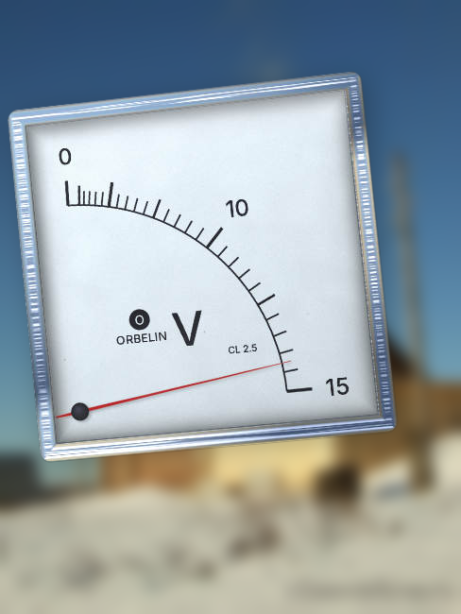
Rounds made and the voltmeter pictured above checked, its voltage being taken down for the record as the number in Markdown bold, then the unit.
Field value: **14.25** V
